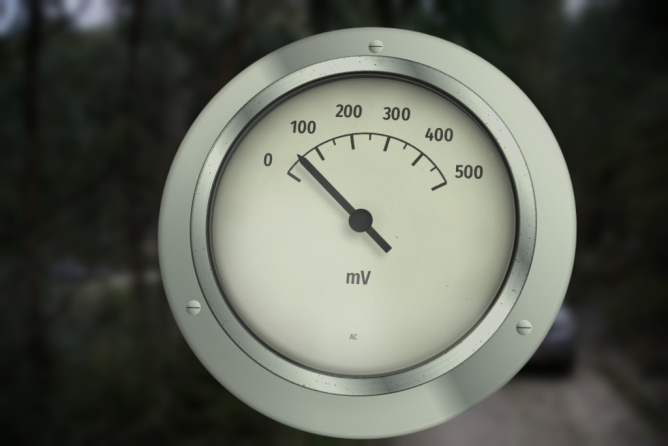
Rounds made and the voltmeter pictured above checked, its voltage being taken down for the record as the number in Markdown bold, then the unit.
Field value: **50** mV
